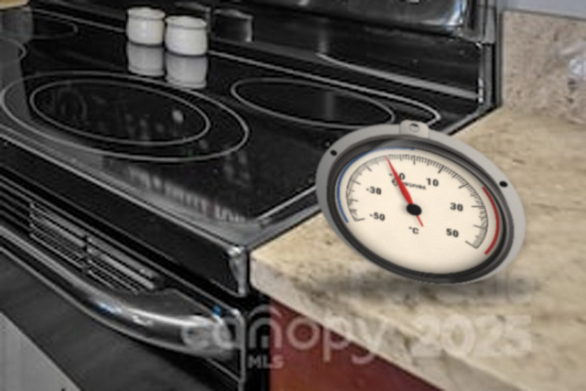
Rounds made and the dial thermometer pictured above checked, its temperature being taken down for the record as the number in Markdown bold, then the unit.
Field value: **-10** °C
